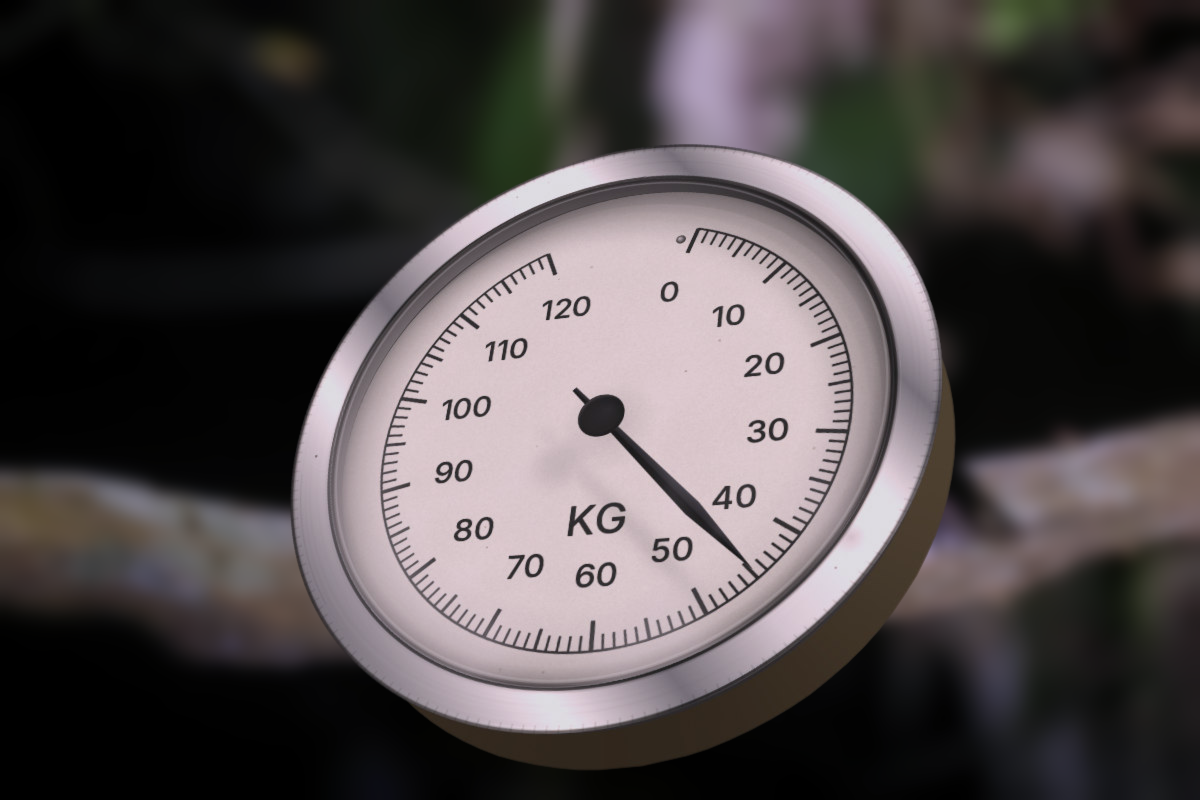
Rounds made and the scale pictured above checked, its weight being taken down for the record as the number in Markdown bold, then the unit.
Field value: **45** kg
